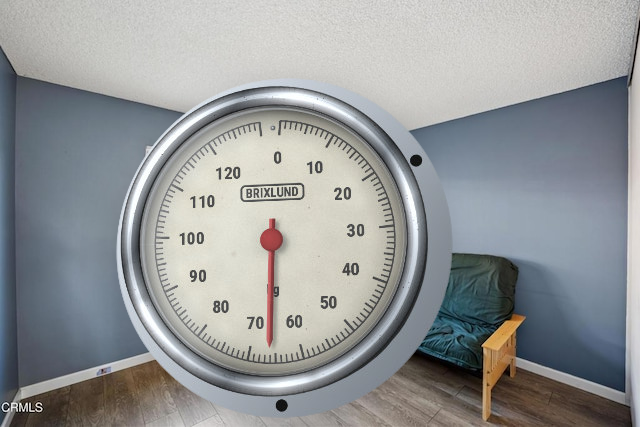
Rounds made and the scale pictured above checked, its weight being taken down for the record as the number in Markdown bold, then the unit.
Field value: **66** kg
